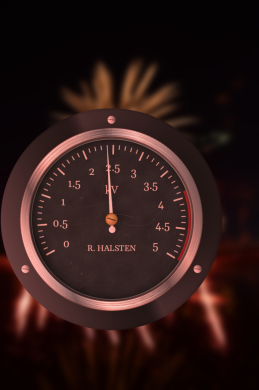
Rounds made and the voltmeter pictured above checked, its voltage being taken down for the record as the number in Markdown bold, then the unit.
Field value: **2.4** kV
